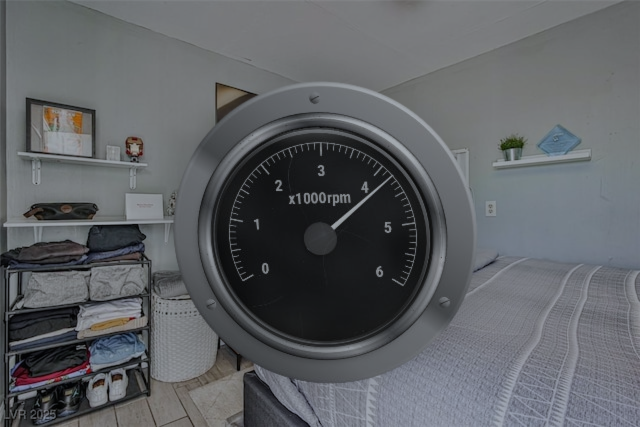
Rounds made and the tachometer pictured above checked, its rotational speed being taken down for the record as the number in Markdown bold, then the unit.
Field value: **4200** rpm
